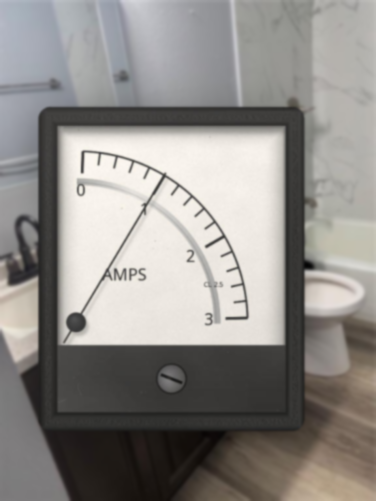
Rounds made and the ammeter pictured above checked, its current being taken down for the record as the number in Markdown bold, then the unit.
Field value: **1** A
